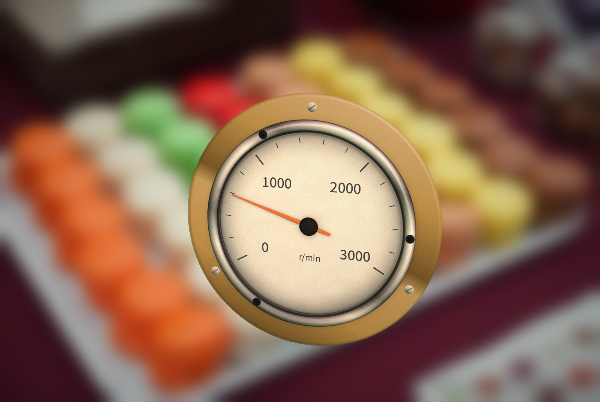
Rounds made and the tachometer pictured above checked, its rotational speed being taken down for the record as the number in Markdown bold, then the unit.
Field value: **600** rpm
